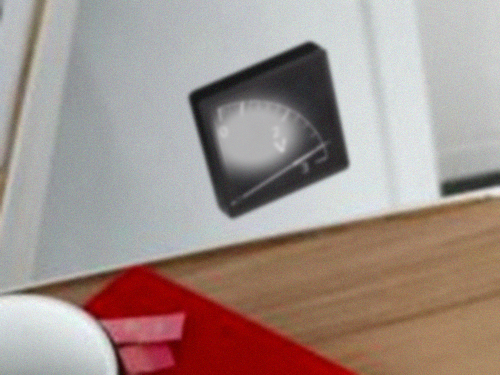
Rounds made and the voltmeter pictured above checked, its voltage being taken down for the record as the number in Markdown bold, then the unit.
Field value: **2.8** V
